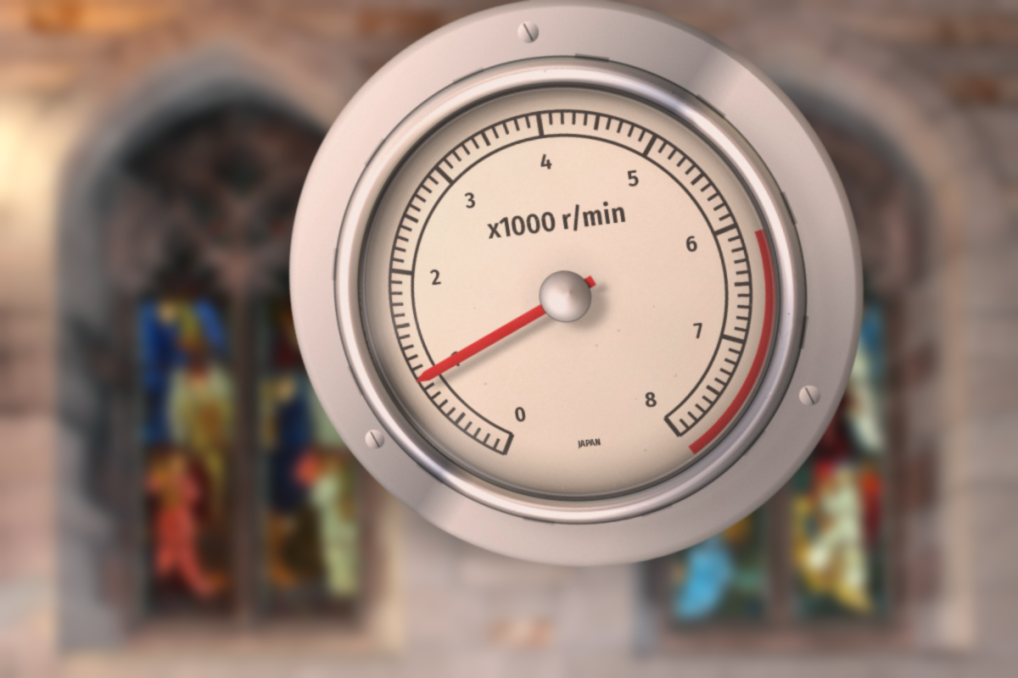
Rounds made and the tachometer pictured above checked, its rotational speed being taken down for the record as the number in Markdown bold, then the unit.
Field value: **1000** rpm
